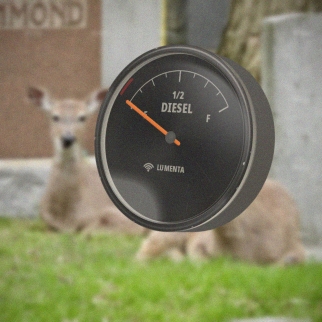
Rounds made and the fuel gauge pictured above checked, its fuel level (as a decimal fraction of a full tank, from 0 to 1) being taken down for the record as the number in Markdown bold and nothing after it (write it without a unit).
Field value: **0**
